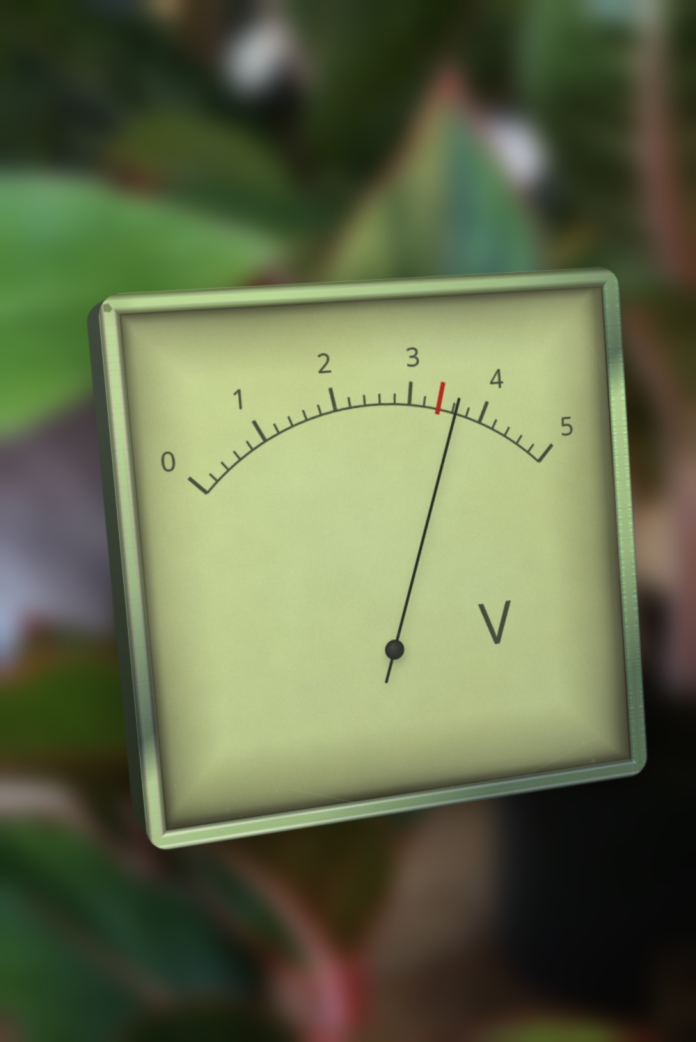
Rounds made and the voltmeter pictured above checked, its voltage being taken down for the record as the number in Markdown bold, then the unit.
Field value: **3.6** V
